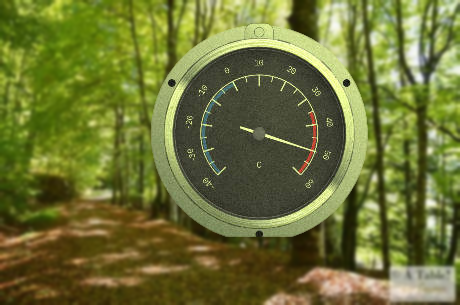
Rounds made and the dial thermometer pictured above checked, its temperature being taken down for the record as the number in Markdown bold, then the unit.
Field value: **50** °C
